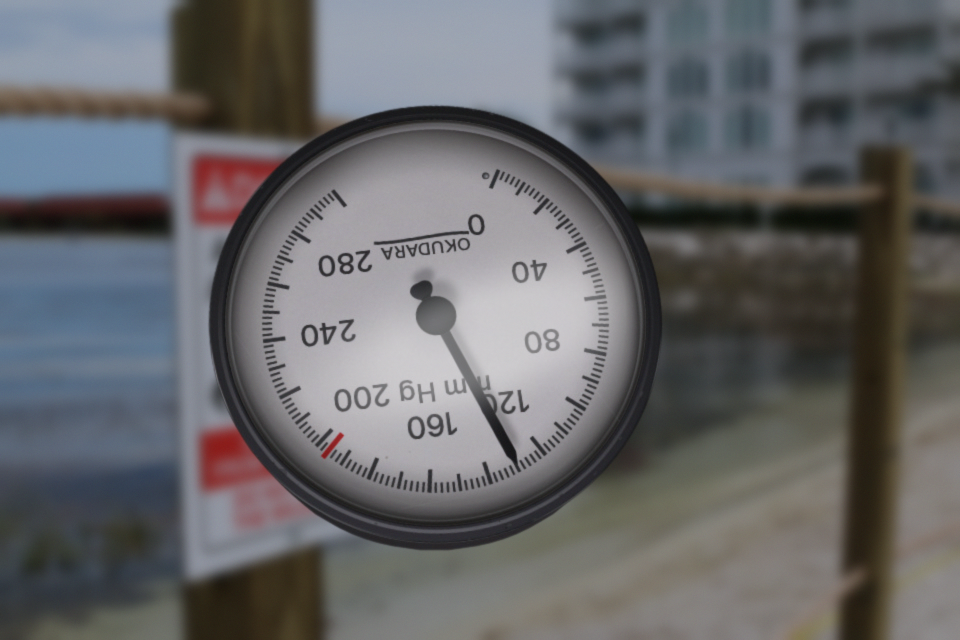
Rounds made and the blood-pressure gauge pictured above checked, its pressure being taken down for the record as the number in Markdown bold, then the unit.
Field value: **130** mmHg
